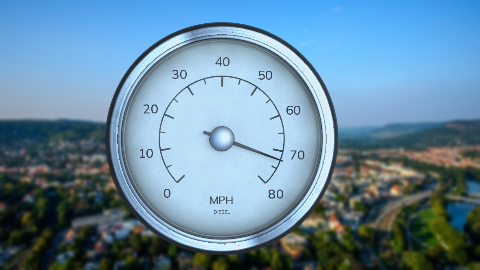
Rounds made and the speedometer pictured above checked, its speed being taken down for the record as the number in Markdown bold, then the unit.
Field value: **72.5** mph
